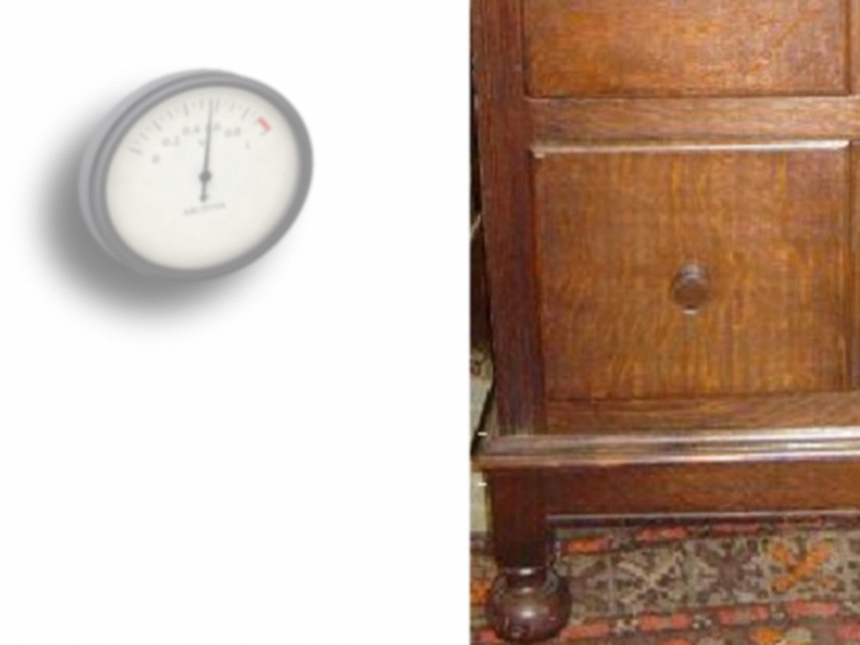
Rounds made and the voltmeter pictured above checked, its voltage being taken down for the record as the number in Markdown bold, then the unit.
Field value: **0.55** V
